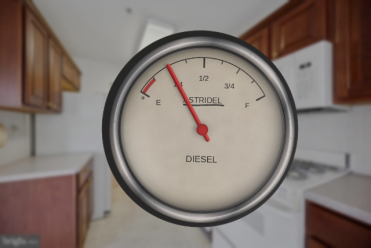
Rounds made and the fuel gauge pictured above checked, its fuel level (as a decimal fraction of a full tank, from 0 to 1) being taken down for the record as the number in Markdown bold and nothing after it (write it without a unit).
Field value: **0.25**
